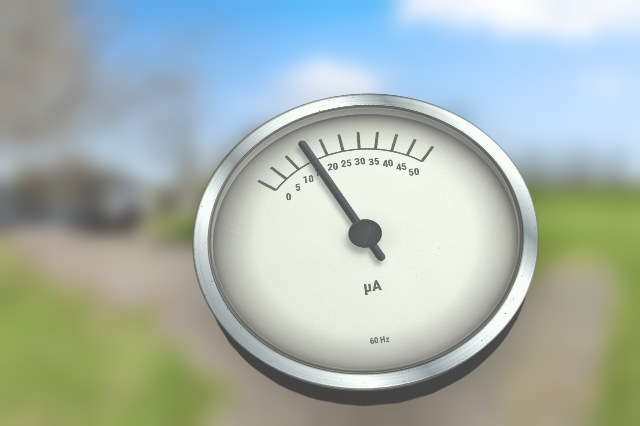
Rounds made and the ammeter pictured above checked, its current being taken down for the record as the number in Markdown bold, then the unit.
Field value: **15** µA
